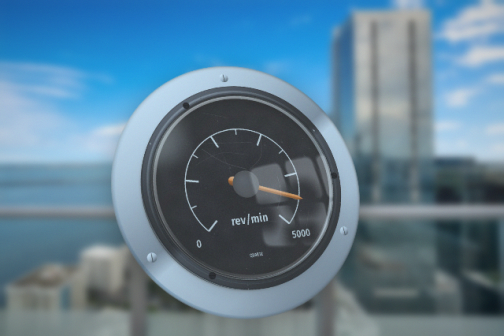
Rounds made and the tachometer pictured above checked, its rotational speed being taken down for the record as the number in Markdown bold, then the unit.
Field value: **4500** rpm
